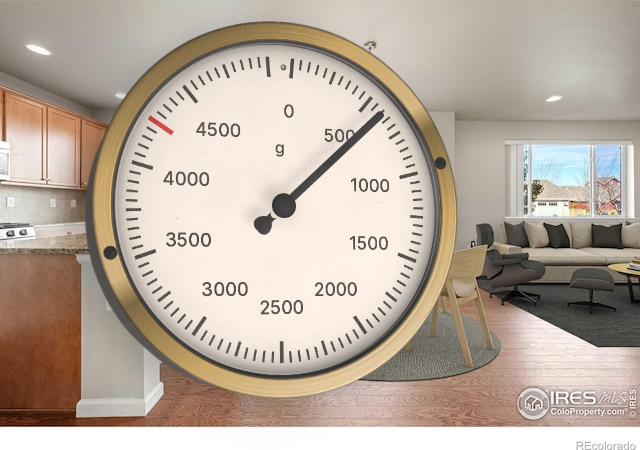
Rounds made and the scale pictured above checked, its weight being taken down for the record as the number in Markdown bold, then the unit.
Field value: **600** g
